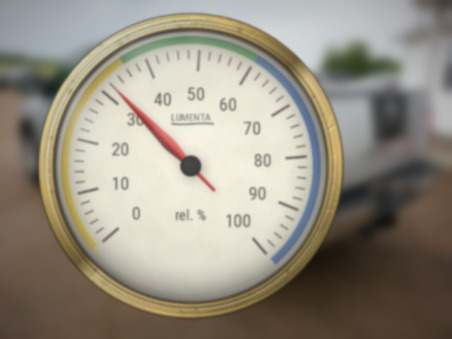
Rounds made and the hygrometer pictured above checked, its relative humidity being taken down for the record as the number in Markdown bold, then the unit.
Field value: **32** %
